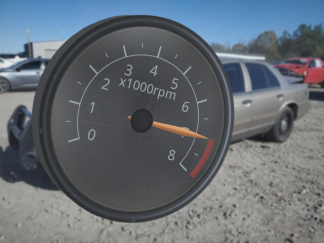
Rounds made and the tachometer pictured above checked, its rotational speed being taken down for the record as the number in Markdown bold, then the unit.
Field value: **7000** rpm
